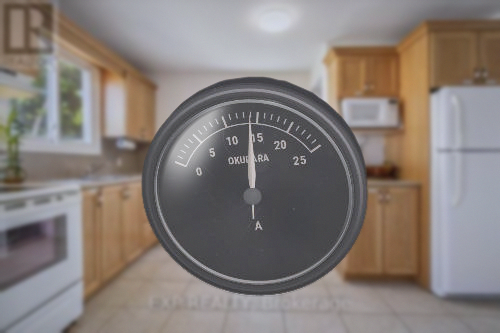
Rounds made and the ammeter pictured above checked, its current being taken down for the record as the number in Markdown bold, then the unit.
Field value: **14** A
